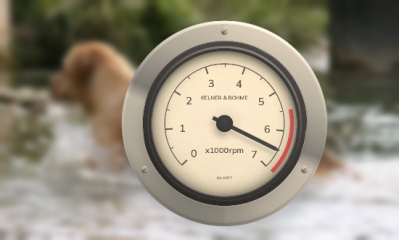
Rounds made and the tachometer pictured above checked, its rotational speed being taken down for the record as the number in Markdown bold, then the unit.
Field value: **6500** rpm
